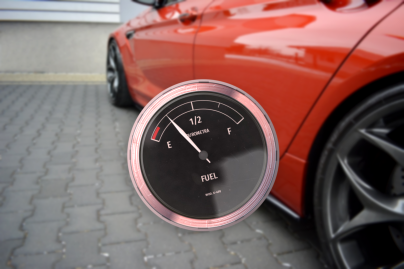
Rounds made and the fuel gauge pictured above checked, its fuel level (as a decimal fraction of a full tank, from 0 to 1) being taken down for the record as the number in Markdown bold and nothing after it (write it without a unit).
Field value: **0.25**
